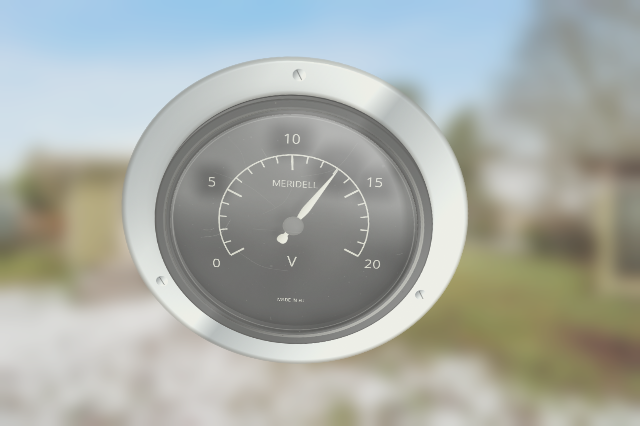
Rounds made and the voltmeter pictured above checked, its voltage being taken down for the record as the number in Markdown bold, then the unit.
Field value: **13** V
